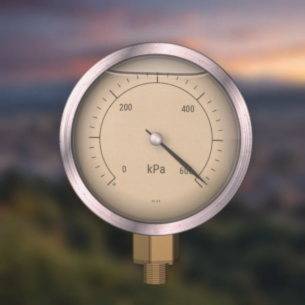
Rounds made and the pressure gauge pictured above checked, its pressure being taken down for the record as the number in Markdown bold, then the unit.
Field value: **590** kPa
